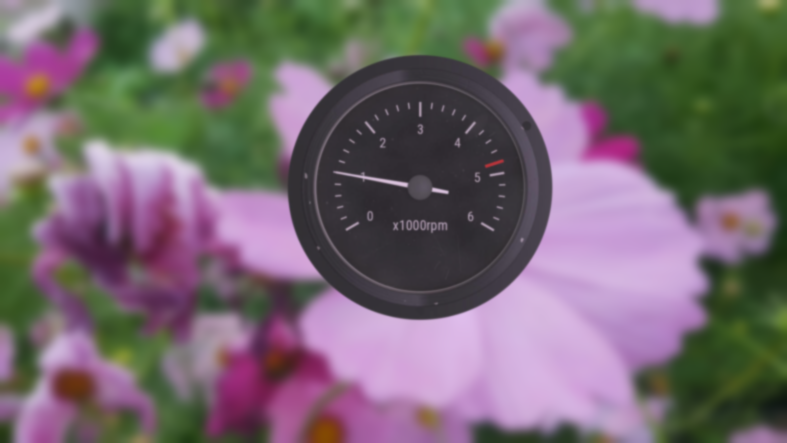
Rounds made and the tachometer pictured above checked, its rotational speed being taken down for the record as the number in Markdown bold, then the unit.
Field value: **1000** rpm
